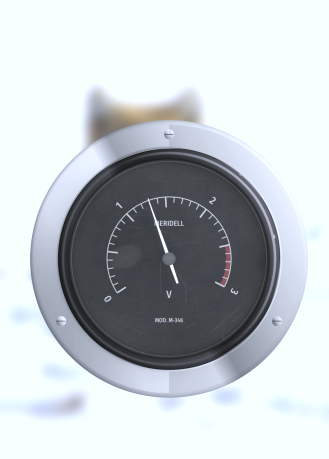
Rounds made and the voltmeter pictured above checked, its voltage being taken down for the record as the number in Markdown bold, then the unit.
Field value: **1.3** V
